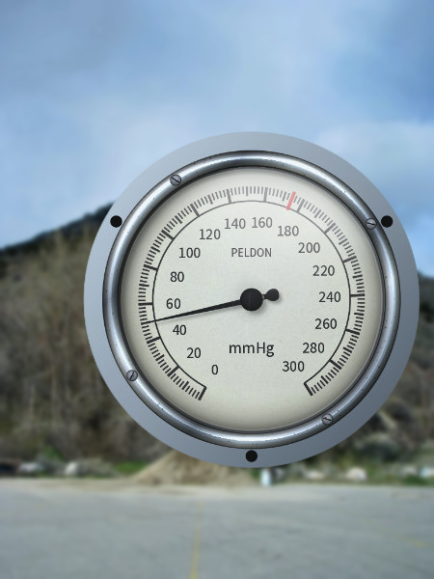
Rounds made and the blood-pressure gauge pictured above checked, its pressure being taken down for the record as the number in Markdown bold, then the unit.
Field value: **50** mmHg
